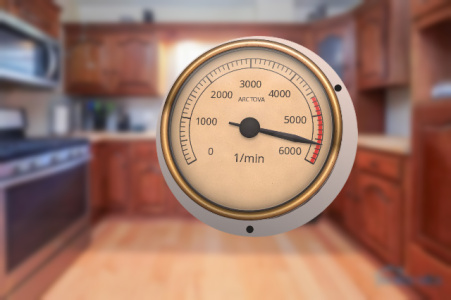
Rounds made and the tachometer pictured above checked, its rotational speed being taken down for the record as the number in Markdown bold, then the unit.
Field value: **5600** rpm
